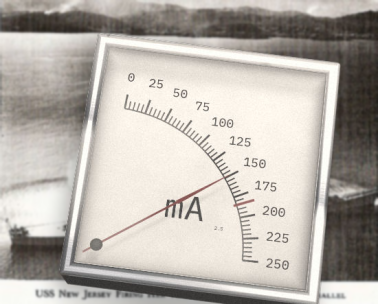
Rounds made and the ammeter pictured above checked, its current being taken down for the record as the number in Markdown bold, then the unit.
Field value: **150** mA
